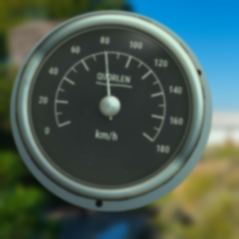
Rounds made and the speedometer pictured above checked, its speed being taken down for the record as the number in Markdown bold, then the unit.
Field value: **80** km/h
